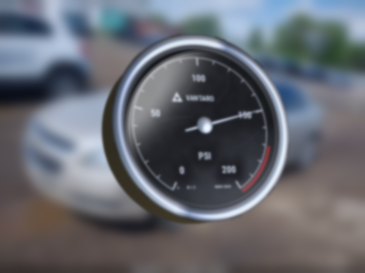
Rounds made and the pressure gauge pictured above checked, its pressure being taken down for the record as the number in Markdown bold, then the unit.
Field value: **150** psi
